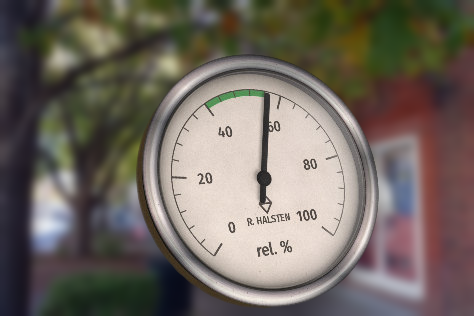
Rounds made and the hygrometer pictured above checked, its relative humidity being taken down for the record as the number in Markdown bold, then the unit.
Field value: **56** %
